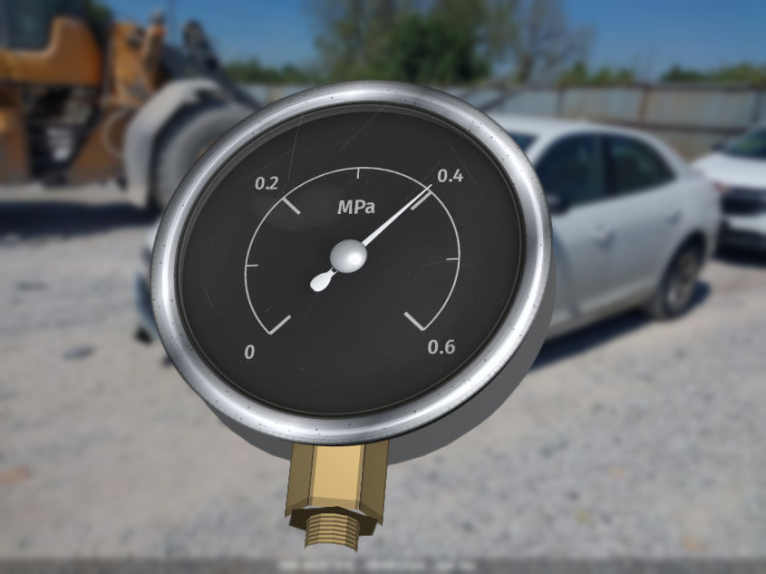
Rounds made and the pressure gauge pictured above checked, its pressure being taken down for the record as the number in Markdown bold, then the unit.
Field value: **0.4** MPa
